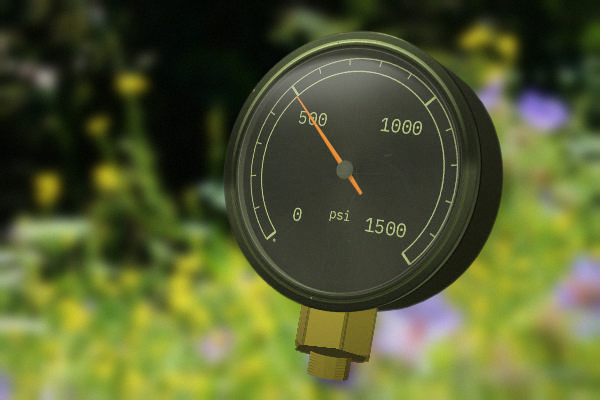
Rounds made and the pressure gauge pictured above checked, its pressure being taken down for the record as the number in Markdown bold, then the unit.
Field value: **500** psi
